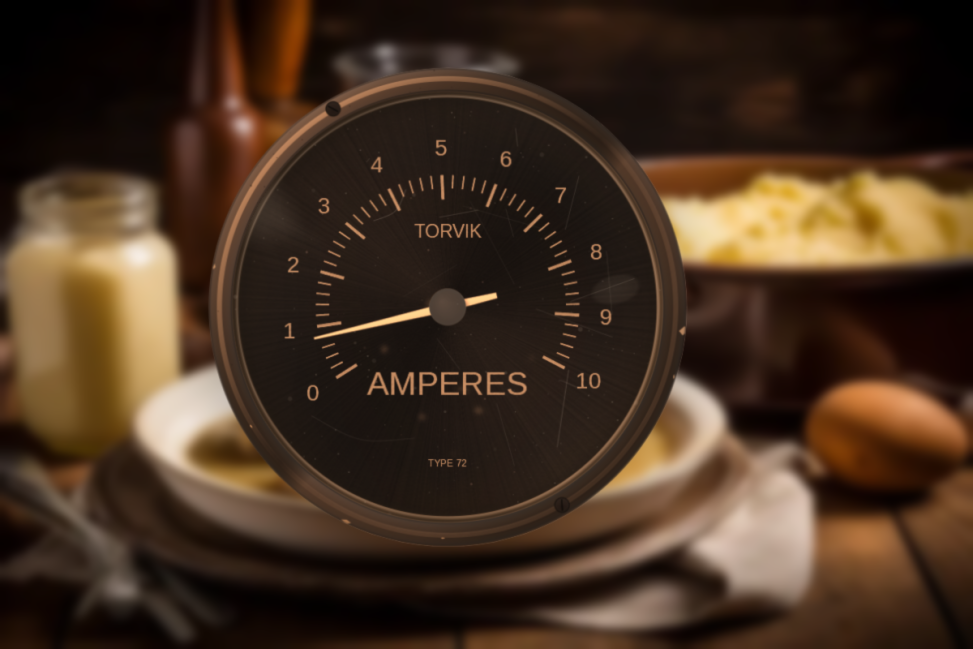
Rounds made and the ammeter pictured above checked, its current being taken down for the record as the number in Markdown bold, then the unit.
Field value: **0.8** A
